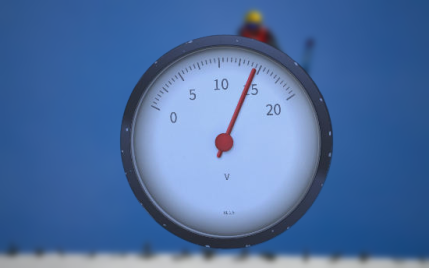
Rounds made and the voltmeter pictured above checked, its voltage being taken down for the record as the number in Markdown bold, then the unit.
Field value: **14.5** V
